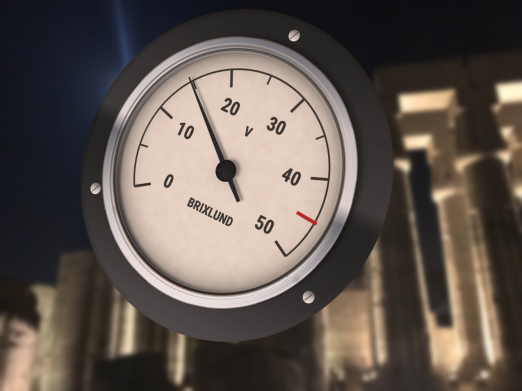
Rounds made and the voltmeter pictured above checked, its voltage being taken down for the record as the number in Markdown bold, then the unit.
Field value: **15** V
